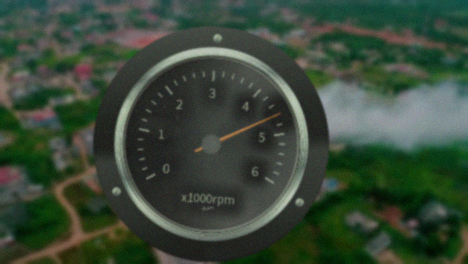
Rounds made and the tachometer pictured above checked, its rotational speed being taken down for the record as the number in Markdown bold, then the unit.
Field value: **4600** rpm
